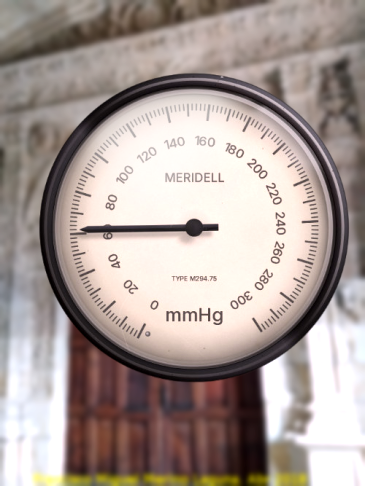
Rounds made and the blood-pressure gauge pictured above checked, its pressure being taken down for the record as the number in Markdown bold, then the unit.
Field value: **62** mmHg
